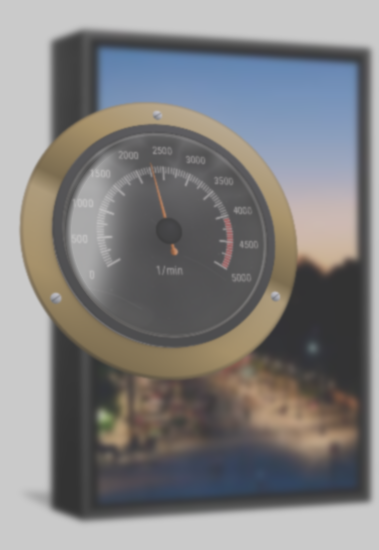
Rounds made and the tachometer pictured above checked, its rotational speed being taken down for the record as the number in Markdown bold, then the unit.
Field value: **2250** rpm
